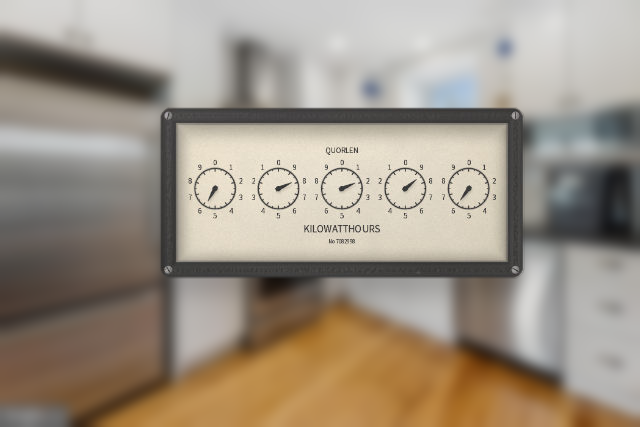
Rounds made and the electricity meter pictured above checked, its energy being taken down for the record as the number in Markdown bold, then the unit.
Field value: **58186** kWh
